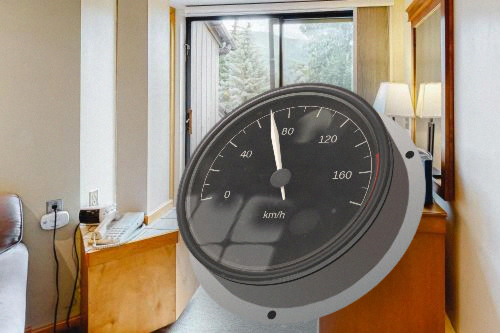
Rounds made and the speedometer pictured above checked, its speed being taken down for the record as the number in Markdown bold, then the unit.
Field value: **70** km/h
